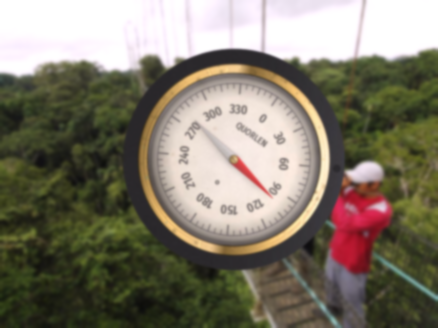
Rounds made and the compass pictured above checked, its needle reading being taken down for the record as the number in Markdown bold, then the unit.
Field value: **100** °
